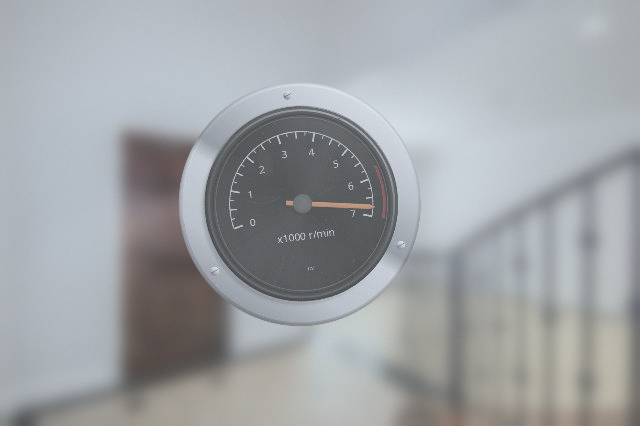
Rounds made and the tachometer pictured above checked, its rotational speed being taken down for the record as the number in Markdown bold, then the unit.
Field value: **6750** rpm
